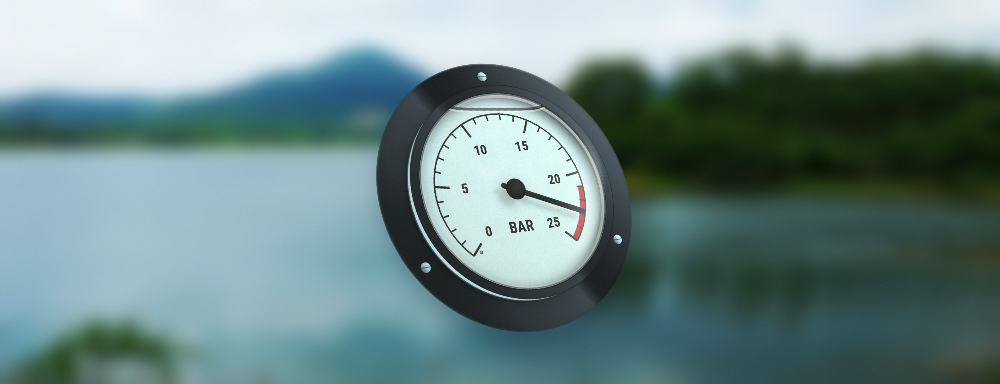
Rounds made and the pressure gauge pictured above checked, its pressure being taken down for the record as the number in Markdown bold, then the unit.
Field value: **23** bar
